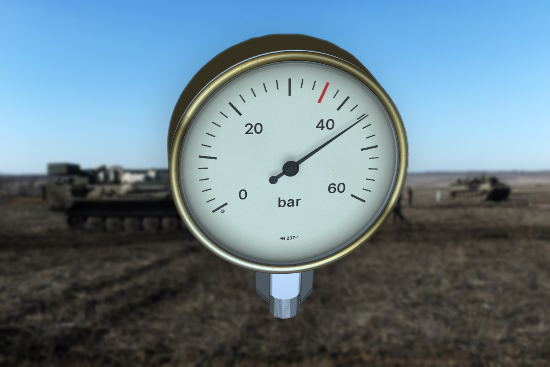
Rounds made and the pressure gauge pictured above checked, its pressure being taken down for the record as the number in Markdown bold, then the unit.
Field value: **44** bar
